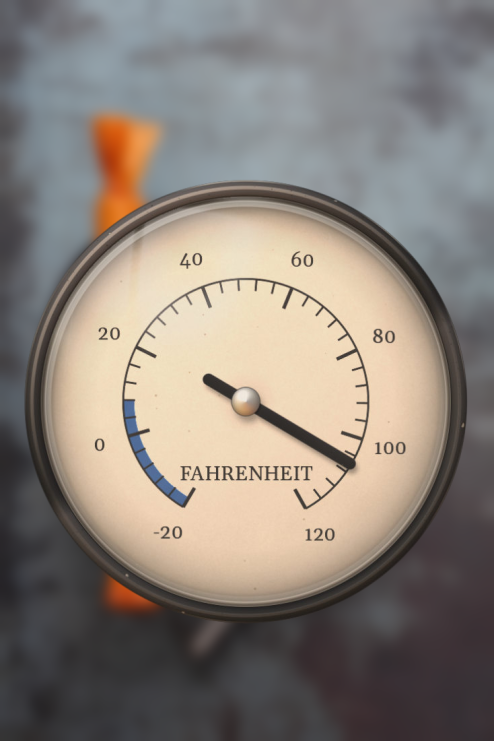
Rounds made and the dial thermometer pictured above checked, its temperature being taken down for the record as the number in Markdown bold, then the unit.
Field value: **106** °F
